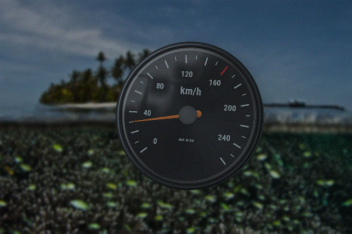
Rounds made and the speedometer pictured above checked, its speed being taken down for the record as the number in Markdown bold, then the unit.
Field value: **30** km/h
